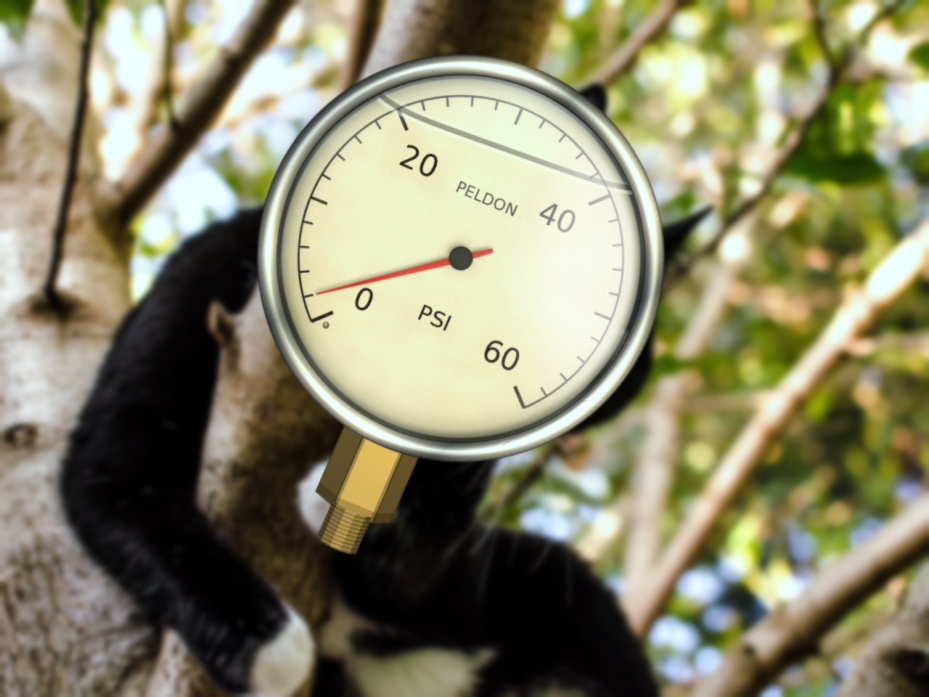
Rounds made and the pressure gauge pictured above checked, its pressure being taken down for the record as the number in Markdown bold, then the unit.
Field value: **2** psi
